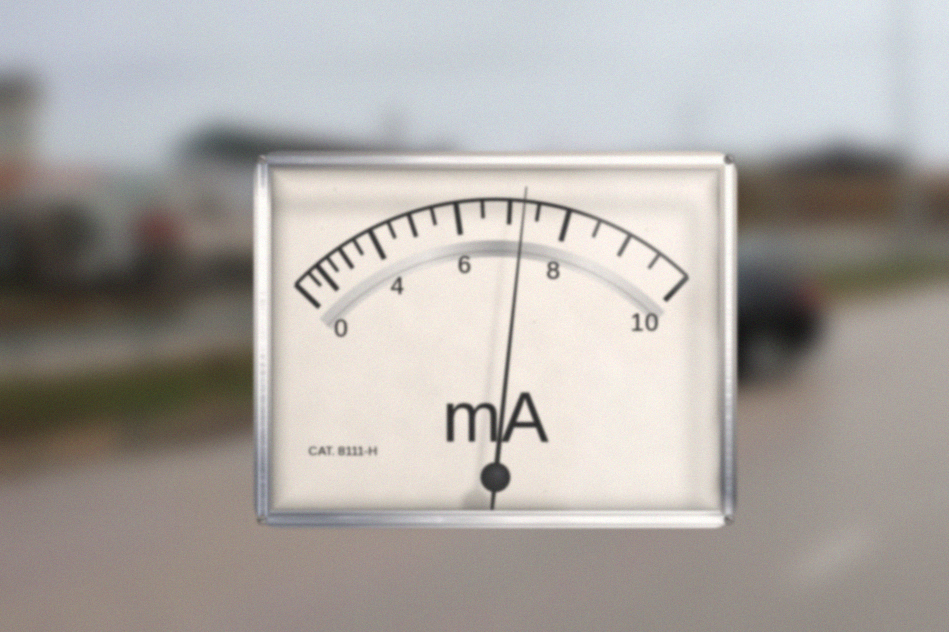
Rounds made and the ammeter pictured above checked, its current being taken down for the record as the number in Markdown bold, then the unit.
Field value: **7.25** mA
